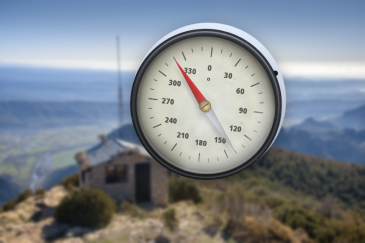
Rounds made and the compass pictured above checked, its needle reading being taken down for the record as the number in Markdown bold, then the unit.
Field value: **320** °
